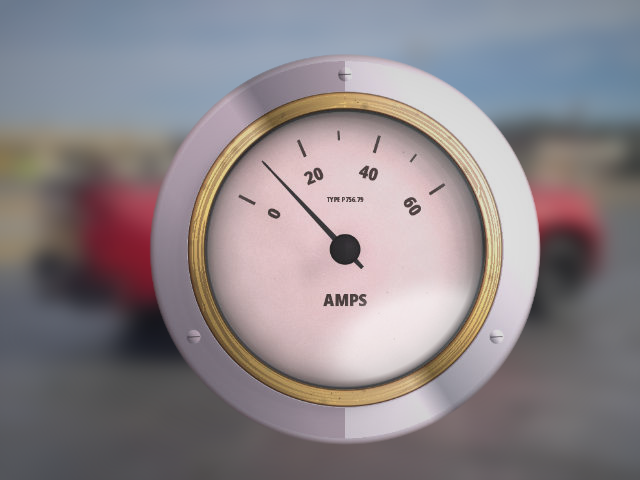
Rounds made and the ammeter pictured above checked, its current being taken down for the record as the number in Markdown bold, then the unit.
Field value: **10** A
